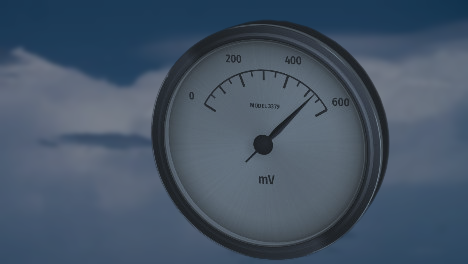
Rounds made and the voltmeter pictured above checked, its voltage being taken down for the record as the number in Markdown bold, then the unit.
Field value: **525** mV
